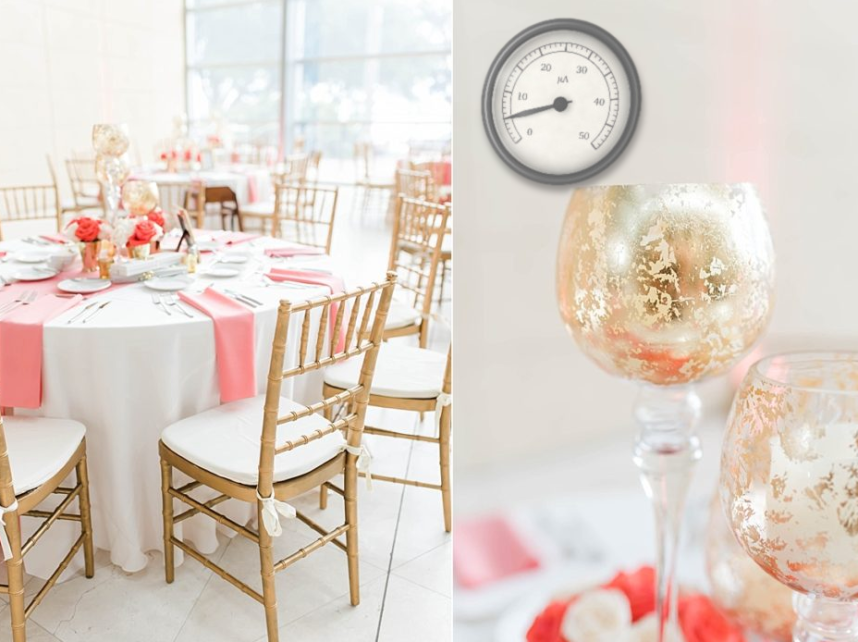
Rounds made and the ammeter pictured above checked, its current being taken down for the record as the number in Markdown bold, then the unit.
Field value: **5** µA
